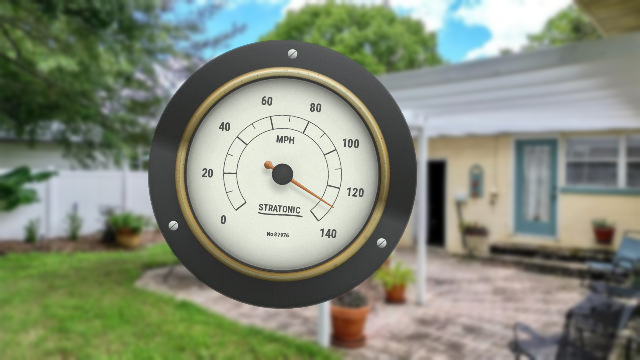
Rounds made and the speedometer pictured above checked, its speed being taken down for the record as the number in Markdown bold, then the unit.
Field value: **130** mph
